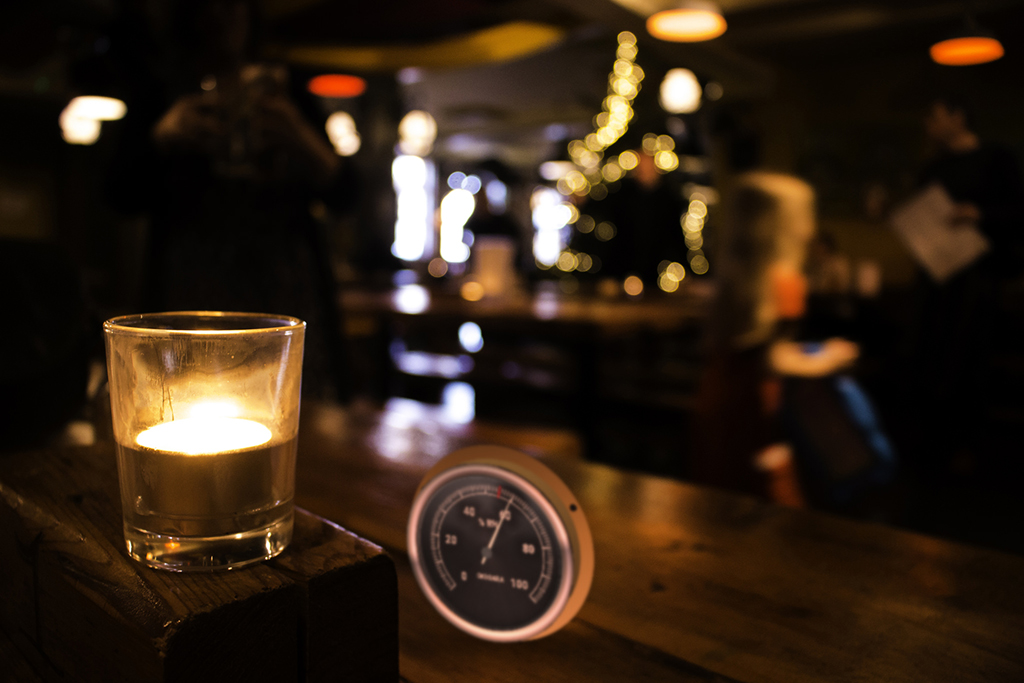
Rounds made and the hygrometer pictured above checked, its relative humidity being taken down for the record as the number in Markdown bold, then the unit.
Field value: **60** %
